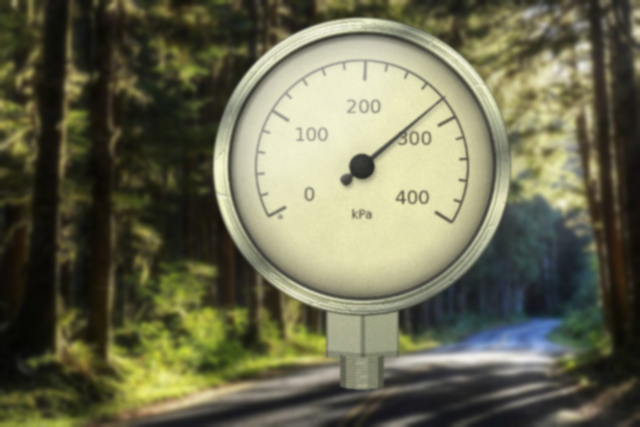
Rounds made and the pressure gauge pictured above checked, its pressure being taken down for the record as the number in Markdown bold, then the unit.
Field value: **280** kPa
